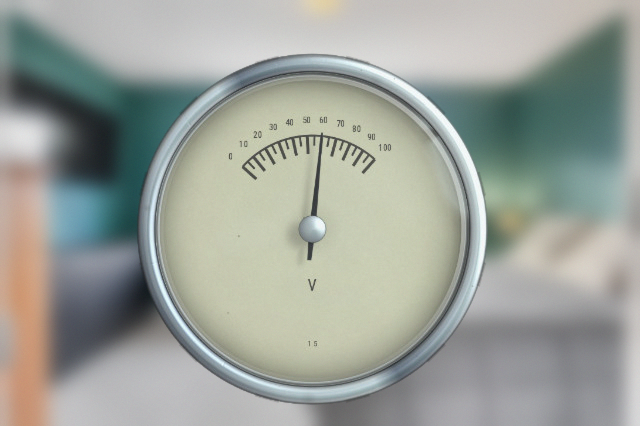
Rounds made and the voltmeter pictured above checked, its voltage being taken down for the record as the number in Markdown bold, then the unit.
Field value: **60** V
